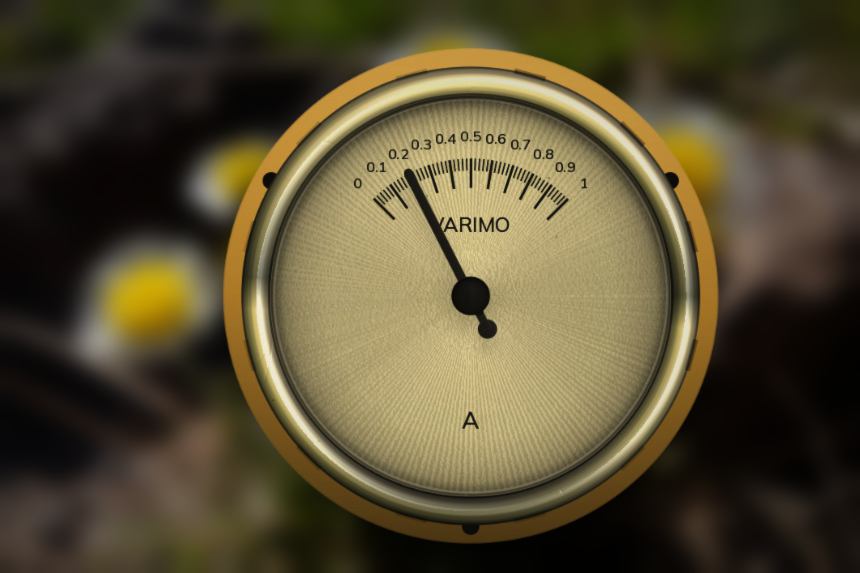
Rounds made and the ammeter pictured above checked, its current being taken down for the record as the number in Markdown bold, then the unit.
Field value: **0.2** A
